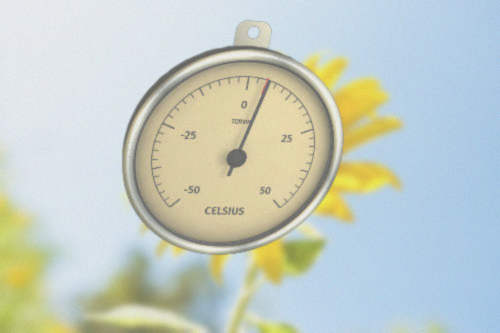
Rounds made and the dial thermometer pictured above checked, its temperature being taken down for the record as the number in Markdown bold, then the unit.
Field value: **5** °C
